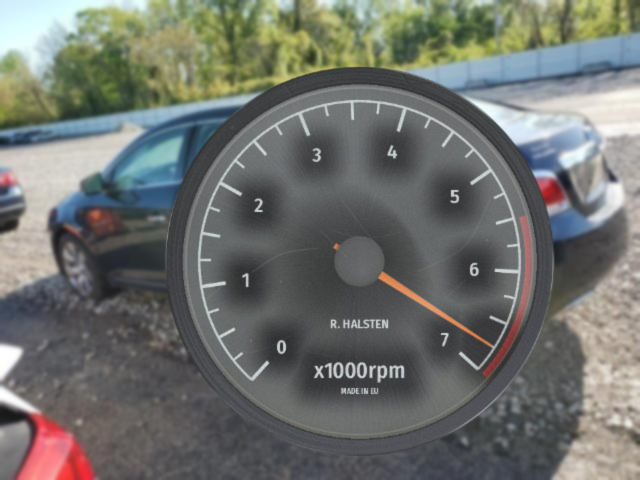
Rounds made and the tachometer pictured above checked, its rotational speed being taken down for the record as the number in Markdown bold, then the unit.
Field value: **6750** rpm
